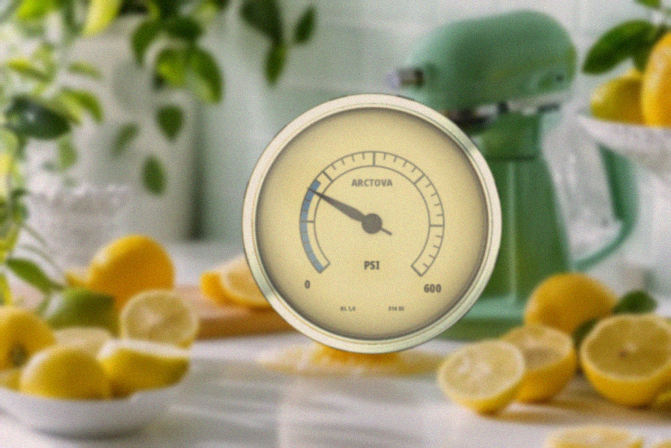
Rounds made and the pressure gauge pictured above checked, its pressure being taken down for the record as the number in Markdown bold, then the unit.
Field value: **160** psi
